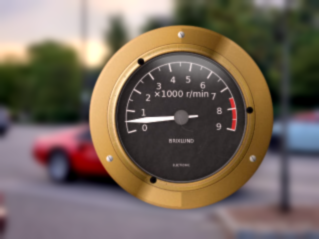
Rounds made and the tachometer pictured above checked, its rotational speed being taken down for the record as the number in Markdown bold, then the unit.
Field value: **500** rpm
